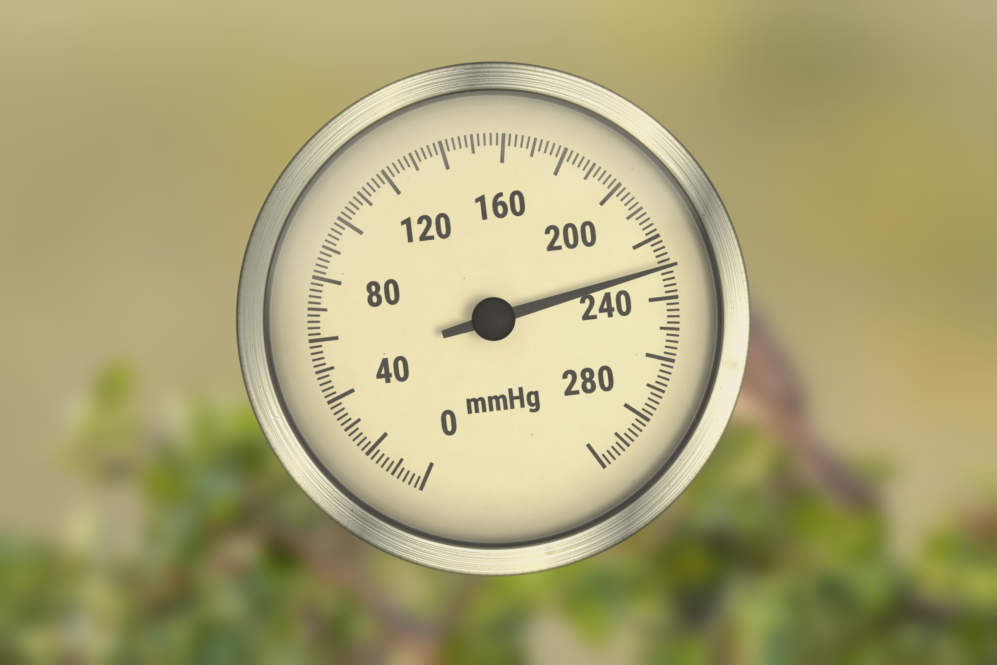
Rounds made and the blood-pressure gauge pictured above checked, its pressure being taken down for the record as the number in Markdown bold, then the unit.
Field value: **230** mmHg
